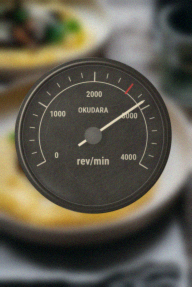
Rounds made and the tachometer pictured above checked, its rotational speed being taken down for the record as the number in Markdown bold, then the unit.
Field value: **2900** rpm
